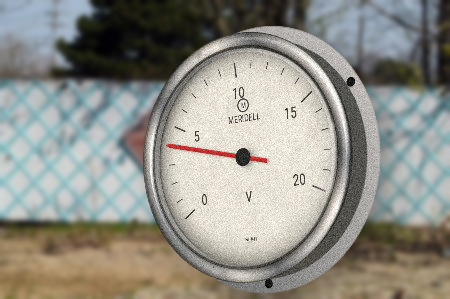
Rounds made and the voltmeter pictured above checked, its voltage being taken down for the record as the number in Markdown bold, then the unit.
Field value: **4** V
